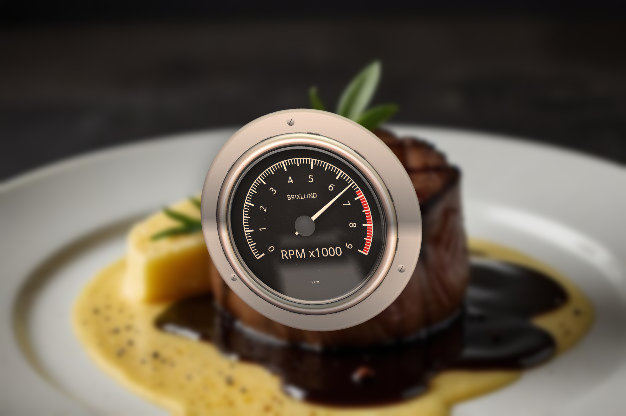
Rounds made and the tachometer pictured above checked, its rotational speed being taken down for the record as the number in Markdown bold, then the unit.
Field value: **6500** rpm
